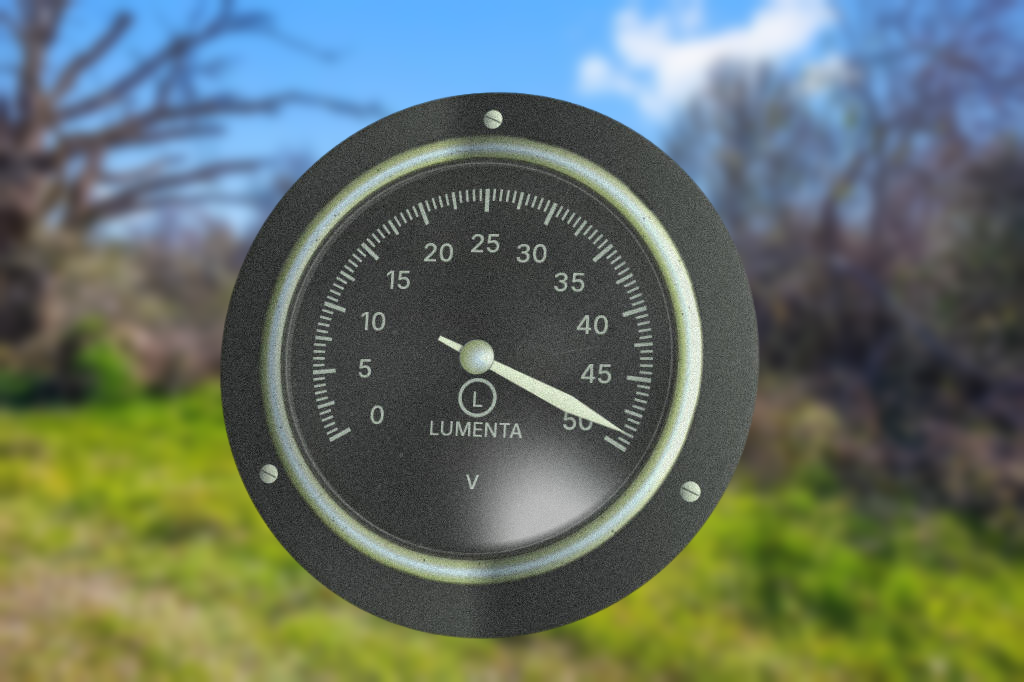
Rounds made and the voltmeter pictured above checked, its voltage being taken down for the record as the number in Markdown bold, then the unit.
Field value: **49** V
